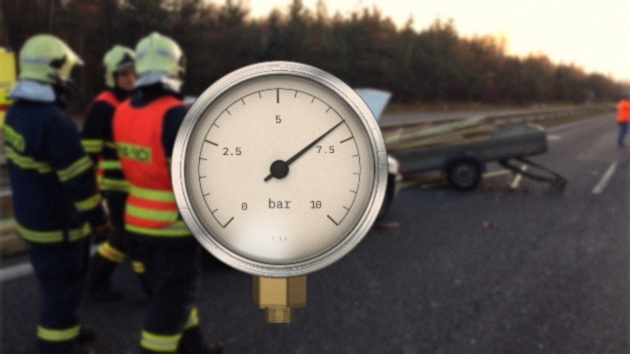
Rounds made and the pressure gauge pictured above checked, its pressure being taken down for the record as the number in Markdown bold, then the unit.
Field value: **7** bar
